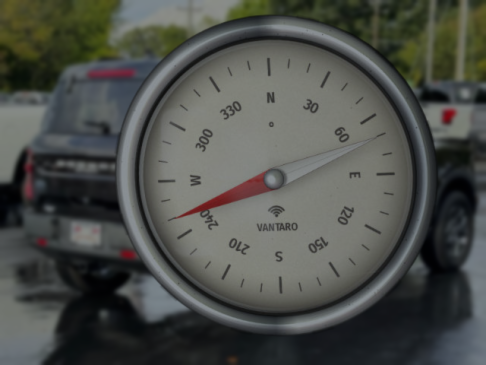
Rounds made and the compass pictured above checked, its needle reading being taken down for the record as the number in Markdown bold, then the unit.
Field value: **250** °
